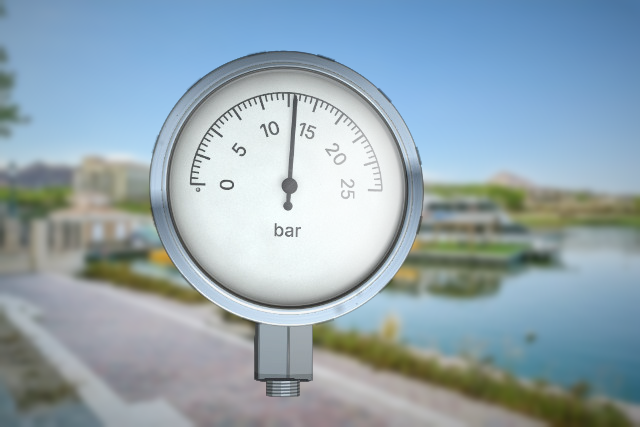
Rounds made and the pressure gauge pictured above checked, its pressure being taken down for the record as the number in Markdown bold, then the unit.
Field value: **13** bar
